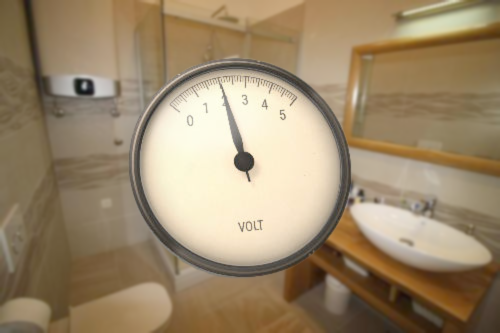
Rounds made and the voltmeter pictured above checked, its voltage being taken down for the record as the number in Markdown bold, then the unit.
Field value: **2** V
